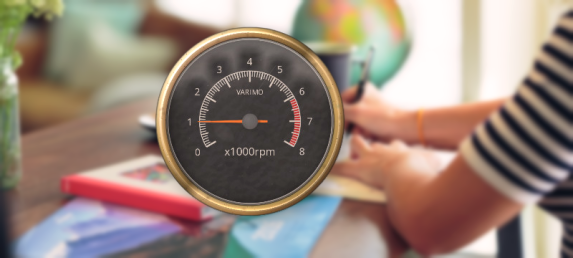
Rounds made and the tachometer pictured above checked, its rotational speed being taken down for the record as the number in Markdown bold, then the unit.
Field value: **1000** rpm
